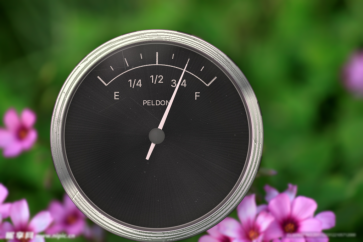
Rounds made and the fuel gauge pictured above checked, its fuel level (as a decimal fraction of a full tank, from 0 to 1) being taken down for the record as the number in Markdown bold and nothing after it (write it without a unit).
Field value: **0.75**
